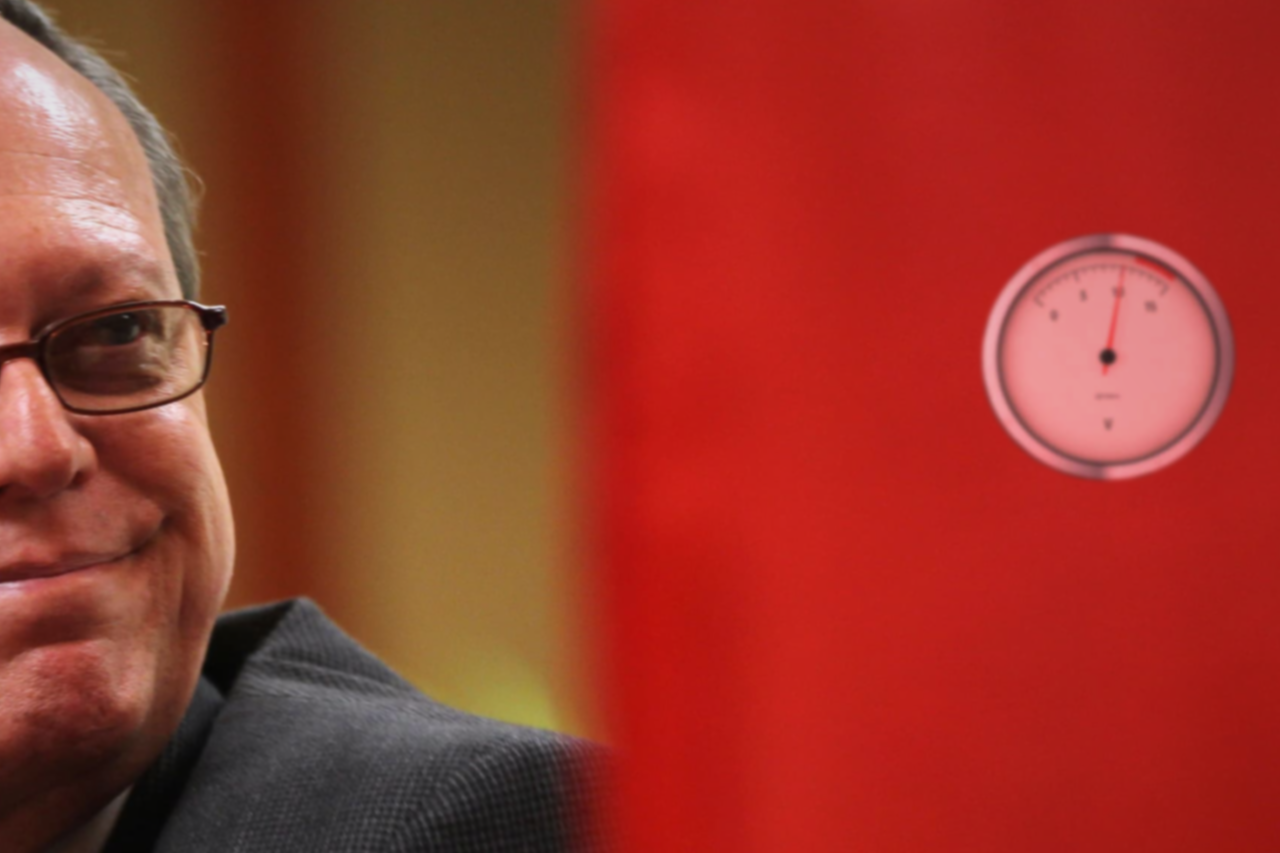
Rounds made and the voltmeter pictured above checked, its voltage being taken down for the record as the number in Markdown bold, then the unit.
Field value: **10** V
